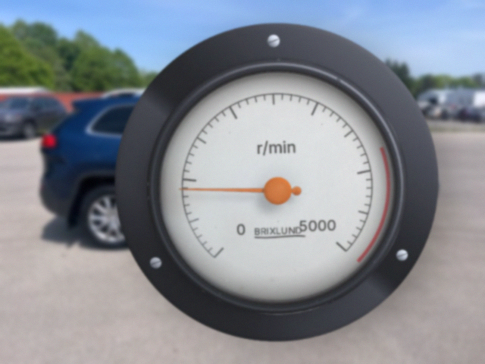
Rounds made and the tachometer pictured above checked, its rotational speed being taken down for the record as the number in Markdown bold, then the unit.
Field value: **900** rpm
